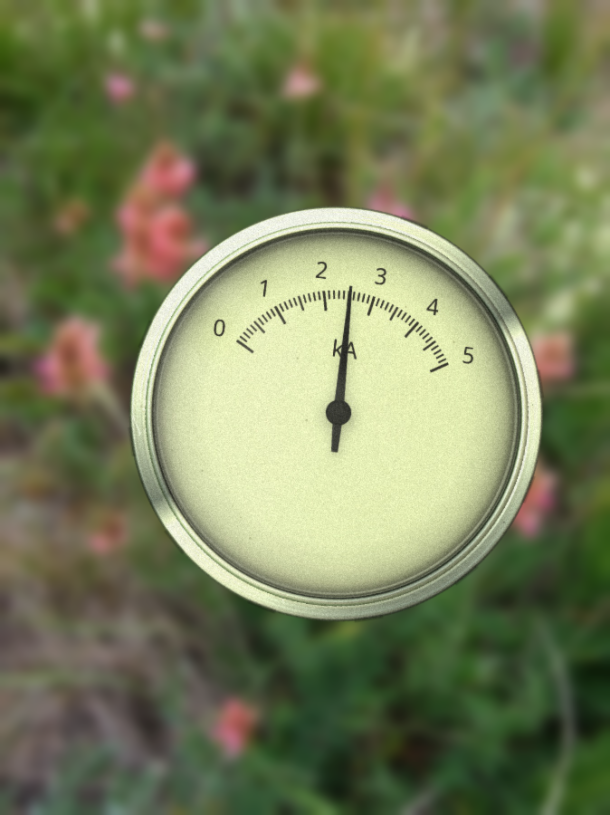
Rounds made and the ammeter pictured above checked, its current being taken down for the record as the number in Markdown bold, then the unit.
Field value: **2.5** kA
